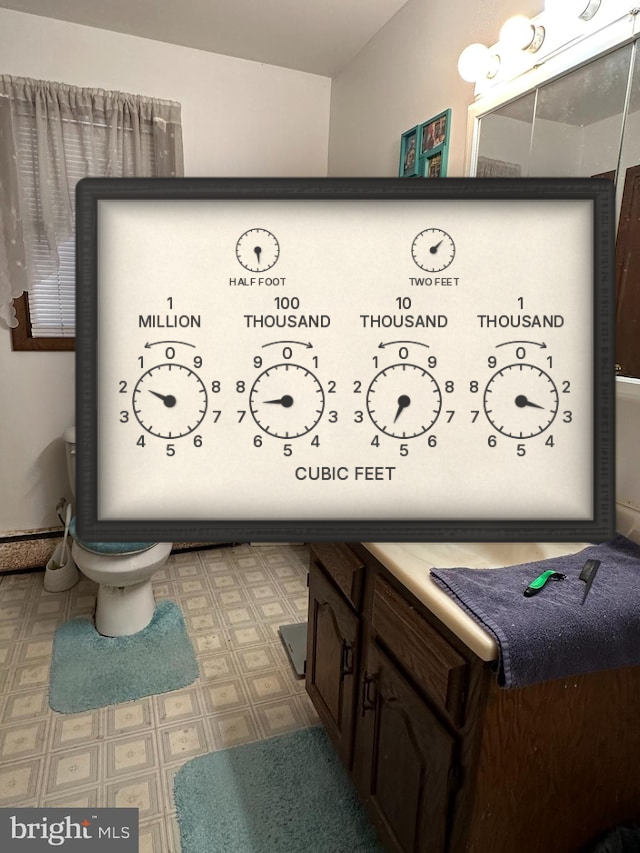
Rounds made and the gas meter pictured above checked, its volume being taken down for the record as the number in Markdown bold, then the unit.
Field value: **174300** ft³
